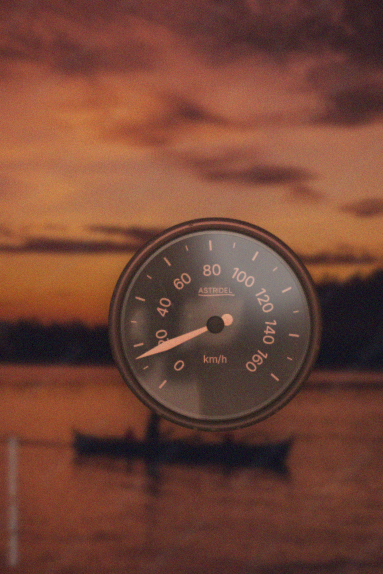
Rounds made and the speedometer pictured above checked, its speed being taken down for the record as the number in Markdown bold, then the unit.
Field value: **15** km/h
